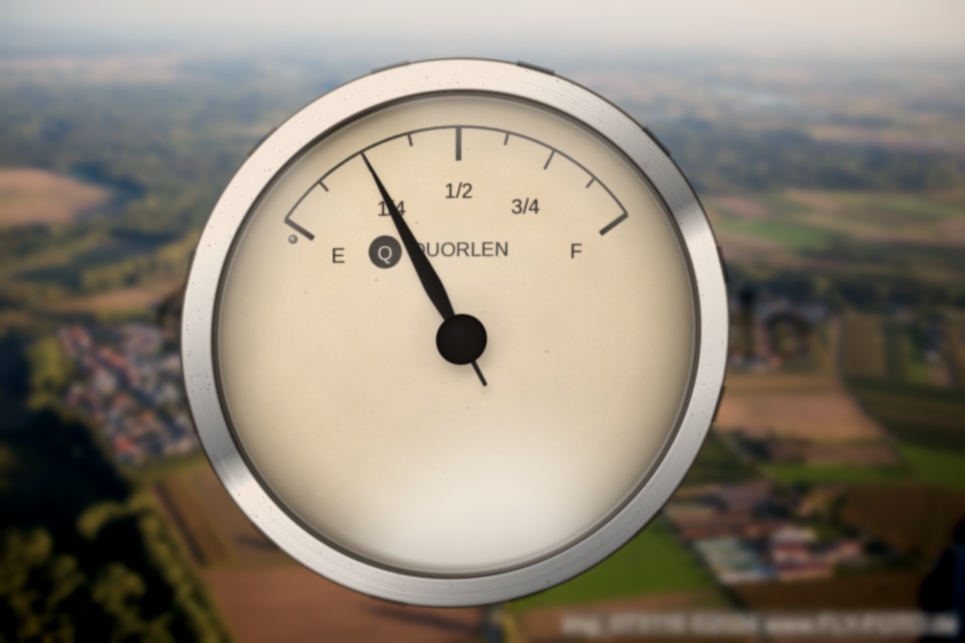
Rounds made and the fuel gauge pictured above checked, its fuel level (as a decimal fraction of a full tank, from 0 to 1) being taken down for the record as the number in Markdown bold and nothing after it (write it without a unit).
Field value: **0.25**
